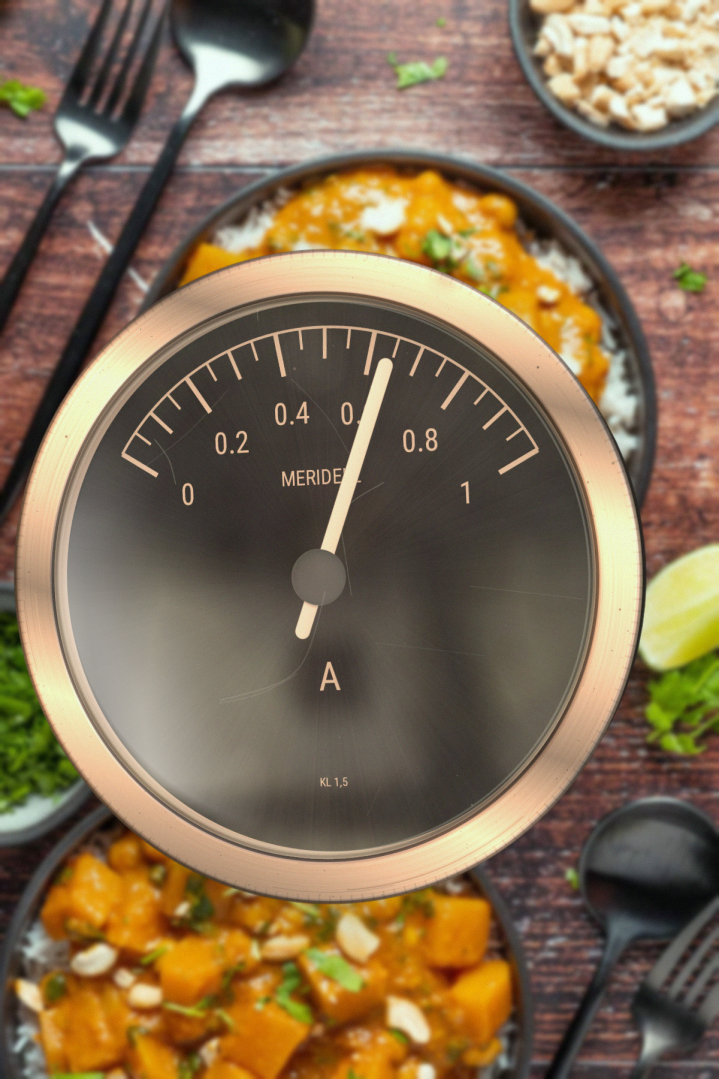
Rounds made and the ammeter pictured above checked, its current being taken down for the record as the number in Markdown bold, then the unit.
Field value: **0.65** A
